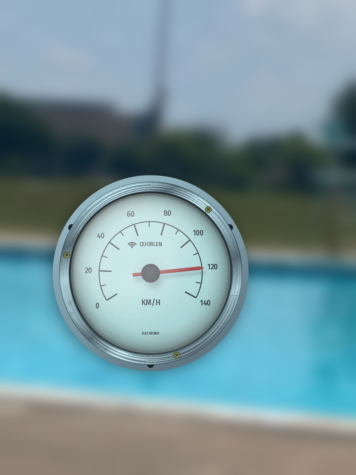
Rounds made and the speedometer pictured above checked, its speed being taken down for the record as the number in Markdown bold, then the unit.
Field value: **120** km/h
